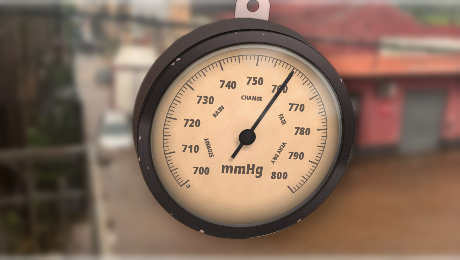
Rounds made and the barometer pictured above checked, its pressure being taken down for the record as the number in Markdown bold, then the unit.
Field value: **760** mmHg
